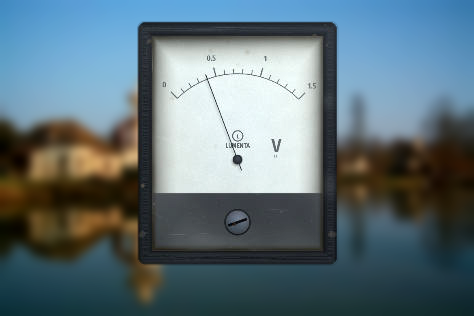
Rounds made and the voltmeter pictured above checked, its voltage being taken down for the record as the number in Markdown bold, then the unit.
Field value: **0.4** V
